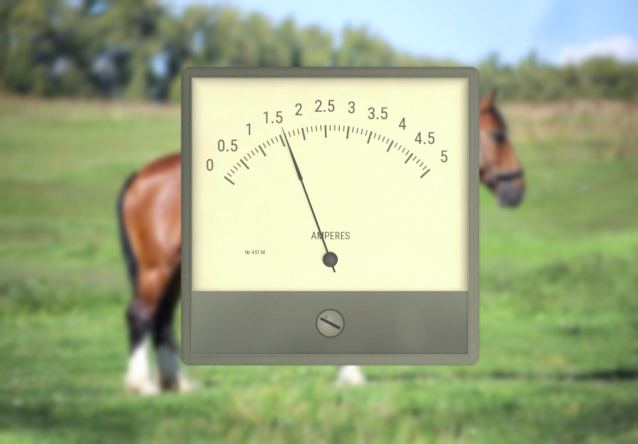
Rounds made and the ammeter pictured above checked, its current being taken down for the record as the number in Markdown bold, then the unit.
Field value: **1.6** A
